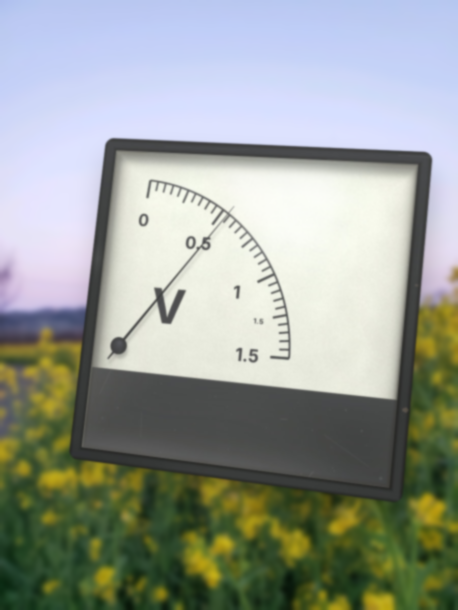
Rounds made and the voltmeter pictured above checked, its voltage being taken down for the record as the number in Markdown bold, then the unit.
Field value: **0.55** V
